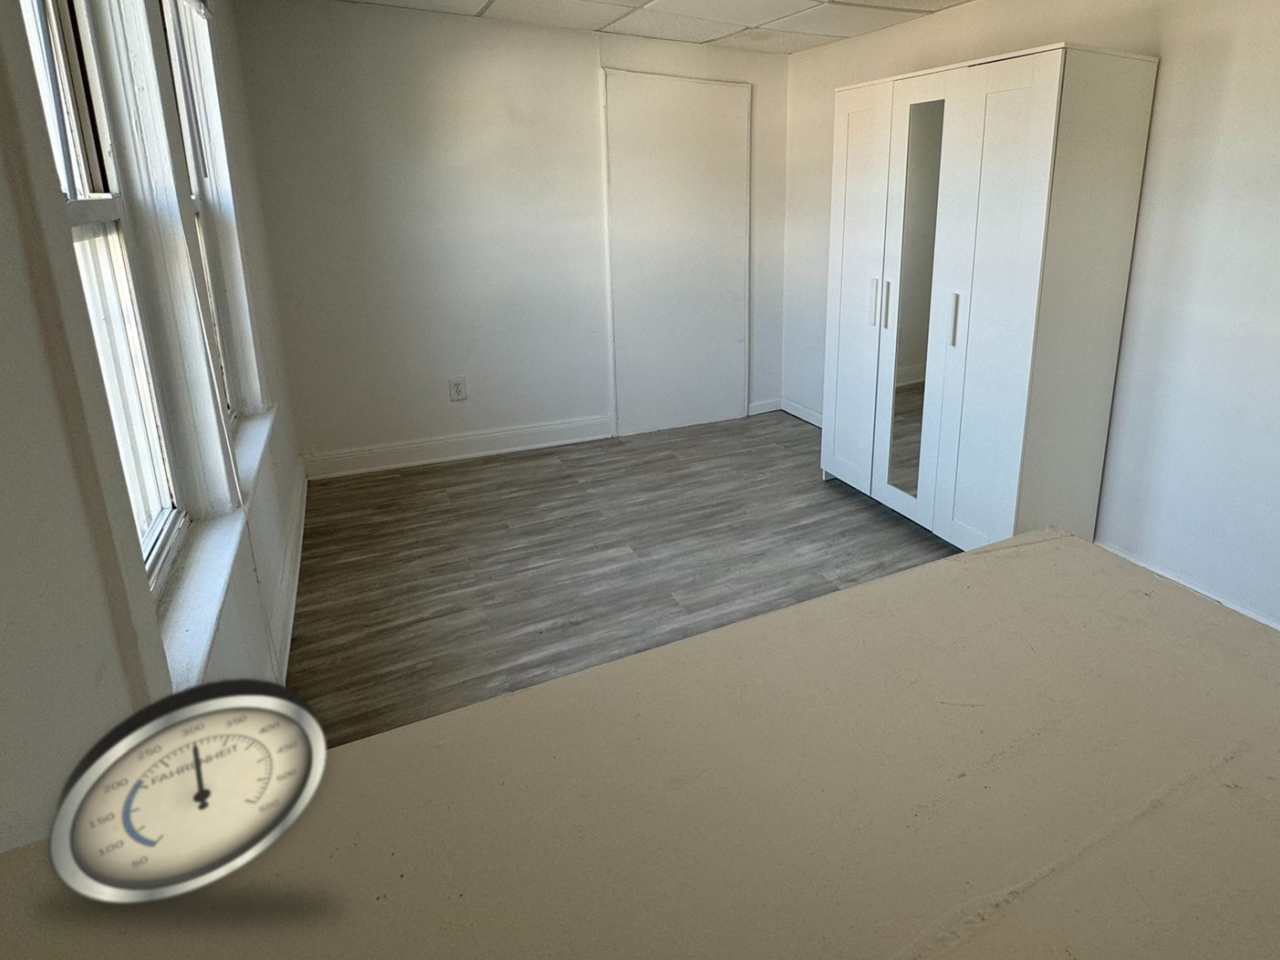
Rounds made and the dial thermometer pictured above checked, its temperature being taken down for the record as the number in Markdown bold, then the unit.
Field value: **300** °F
